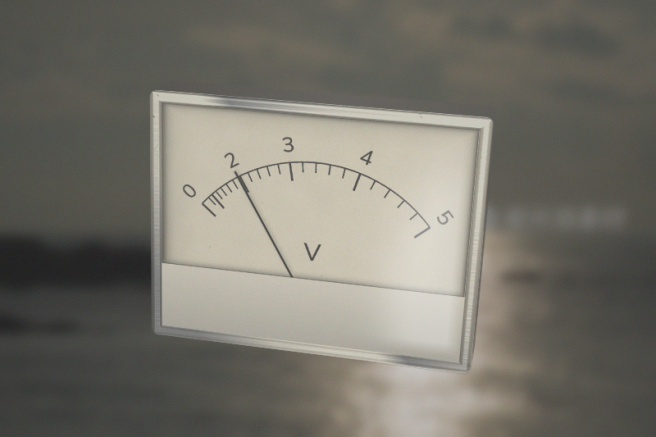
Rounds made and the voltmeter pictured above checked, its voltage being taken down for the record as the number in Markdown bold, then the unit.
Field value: **2** V
